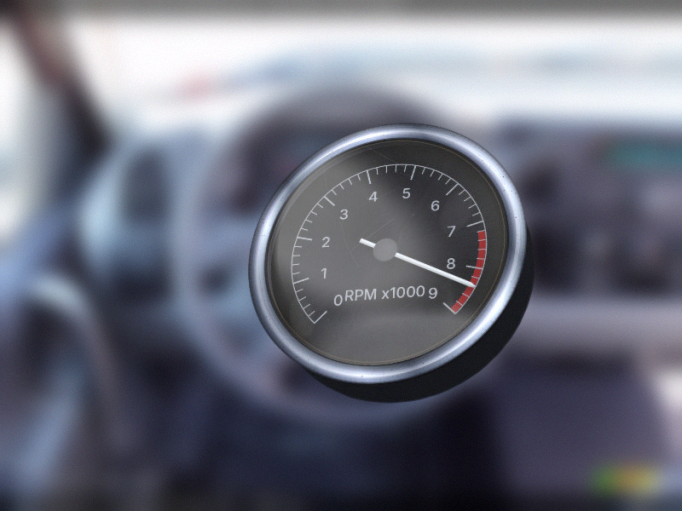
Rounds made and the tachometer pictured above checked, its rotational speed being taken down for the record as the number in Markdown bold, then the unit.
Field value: **8400** rpm
